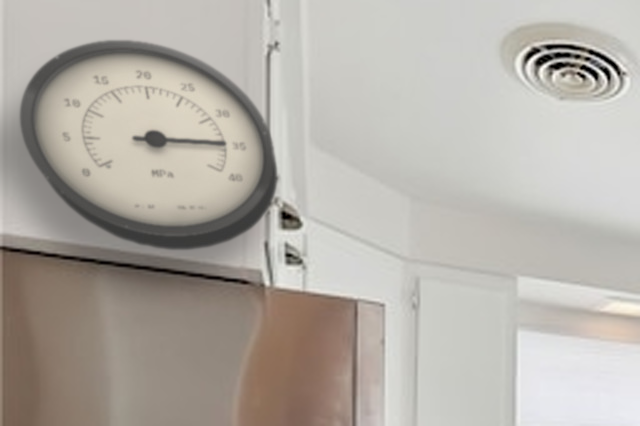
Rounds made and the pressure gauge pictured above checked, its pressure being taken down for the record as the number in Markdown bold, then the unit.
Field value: **35** MPa
